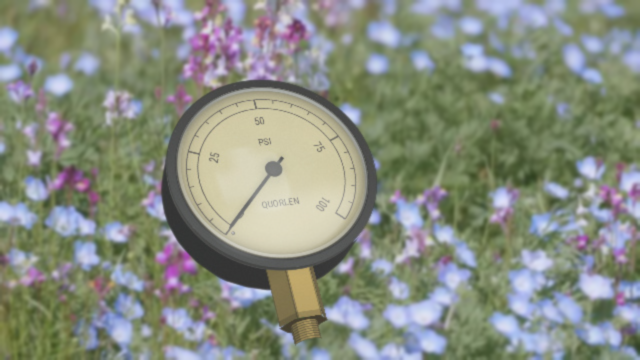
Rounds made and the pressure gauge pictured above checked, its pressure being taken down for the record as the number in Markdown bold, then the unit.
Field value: **0** psi
